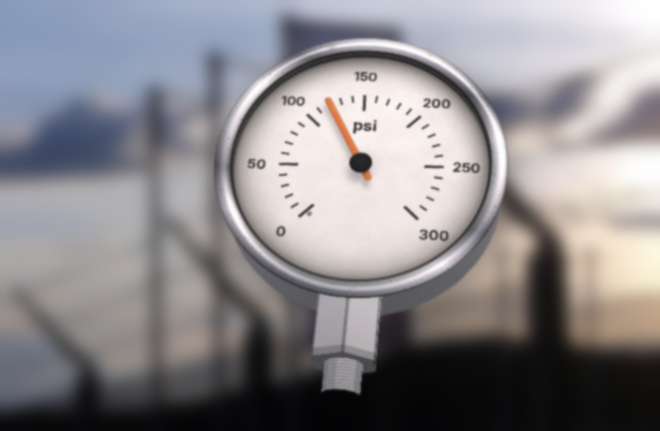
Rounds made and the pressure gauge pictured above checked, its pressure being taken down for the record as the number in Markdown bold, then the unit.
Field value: **120** psi
